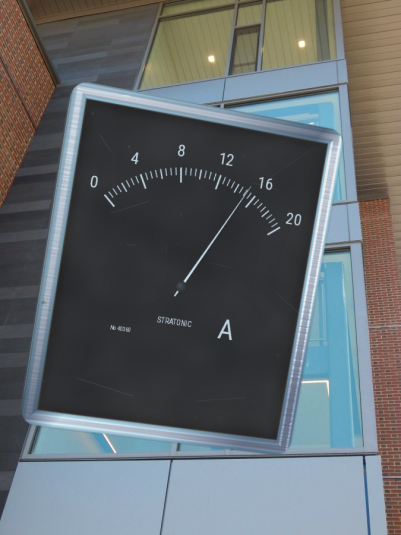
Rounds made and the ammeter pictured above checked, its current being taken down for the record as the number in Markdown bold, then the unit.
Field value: **15** A
